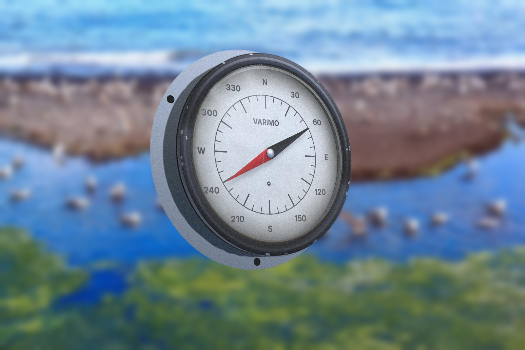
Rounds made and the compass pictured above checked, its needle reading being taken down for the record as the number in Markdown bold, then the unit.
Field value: **240** °
